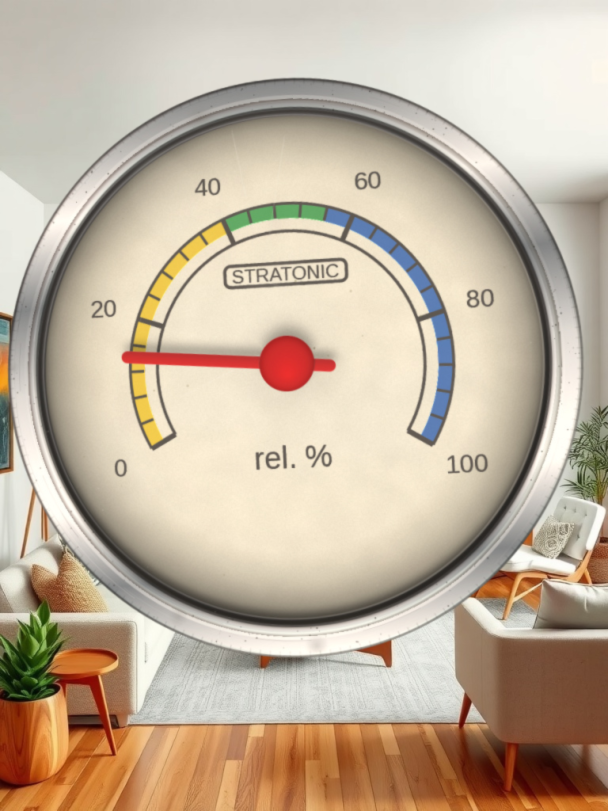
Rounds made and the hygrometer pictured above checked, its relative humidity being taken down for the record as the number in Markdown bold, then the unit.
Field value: **14** %
